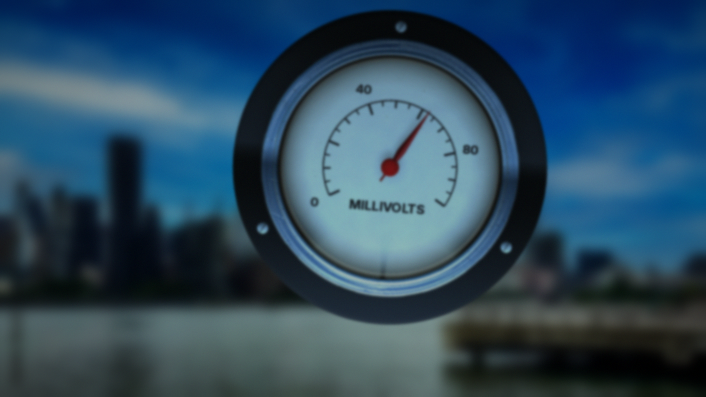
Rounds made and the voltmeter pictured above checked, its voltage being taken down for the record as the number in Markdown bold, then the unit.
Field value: **62.5** mV
